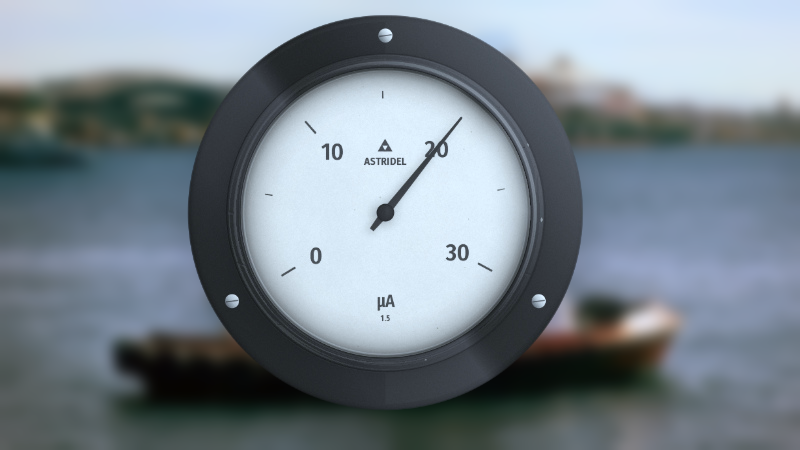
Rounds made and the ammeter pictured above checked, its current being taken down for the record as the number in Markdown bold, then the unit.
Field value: **20** µA
